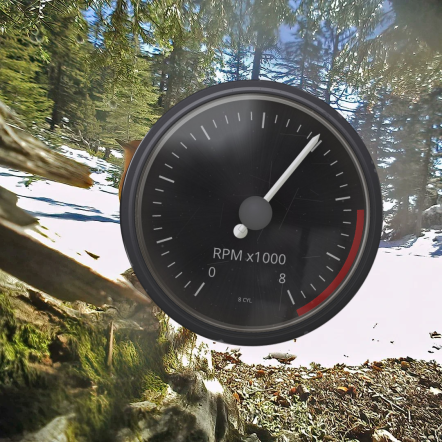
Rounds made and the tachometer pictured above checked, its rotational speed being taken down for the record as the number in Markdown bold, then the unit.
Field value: **4900** rpm
